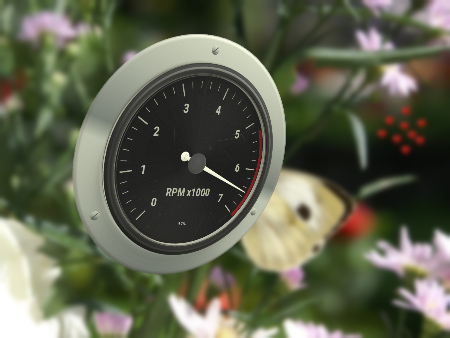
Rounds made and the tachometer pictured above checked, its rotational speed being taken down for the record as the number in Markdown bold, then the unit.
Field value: **6500** rpm
